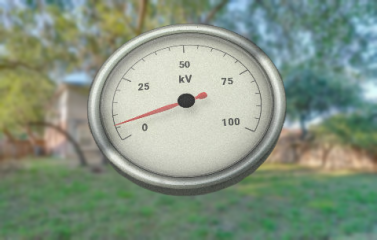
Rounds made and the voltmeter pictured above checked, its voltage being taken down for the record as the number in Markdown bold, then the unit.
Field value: **5** kV
